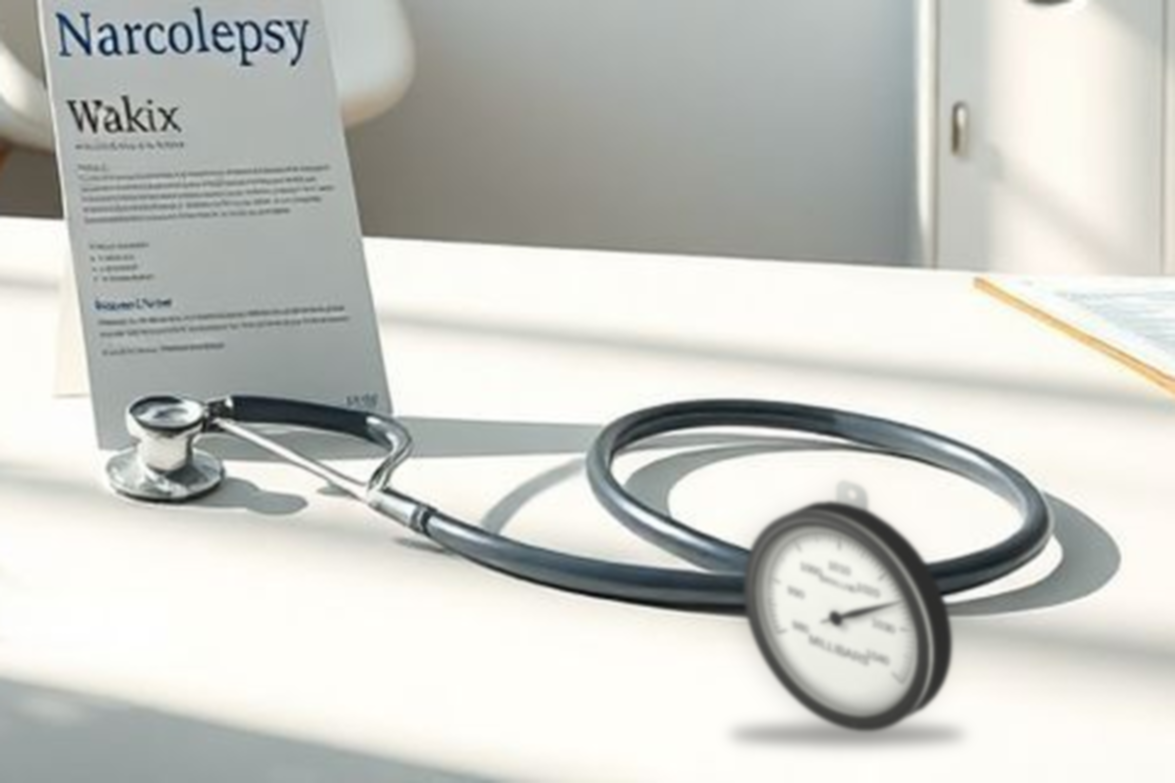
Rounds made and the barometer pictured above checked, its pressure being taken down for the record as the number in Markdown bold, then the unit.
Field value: **1025** mbar
